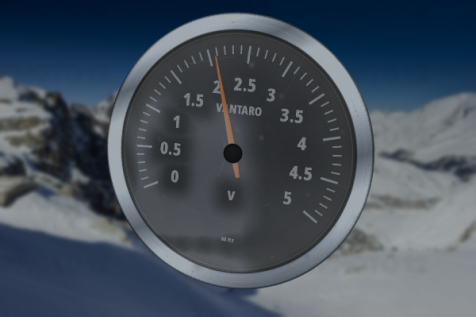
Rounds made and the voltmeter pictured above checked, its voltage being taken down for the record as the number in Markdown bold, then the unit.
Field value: **2.1** V
